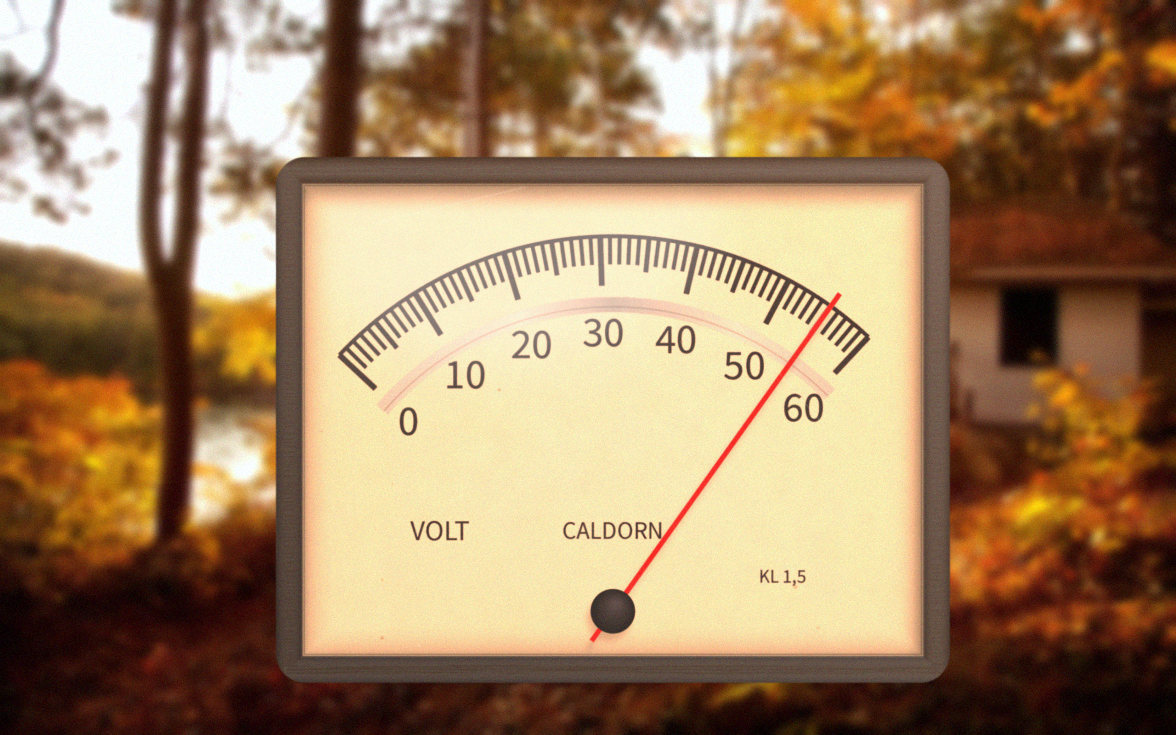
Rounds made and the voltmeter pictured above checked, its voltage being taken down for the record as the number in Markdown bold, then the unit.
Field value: **55** V
